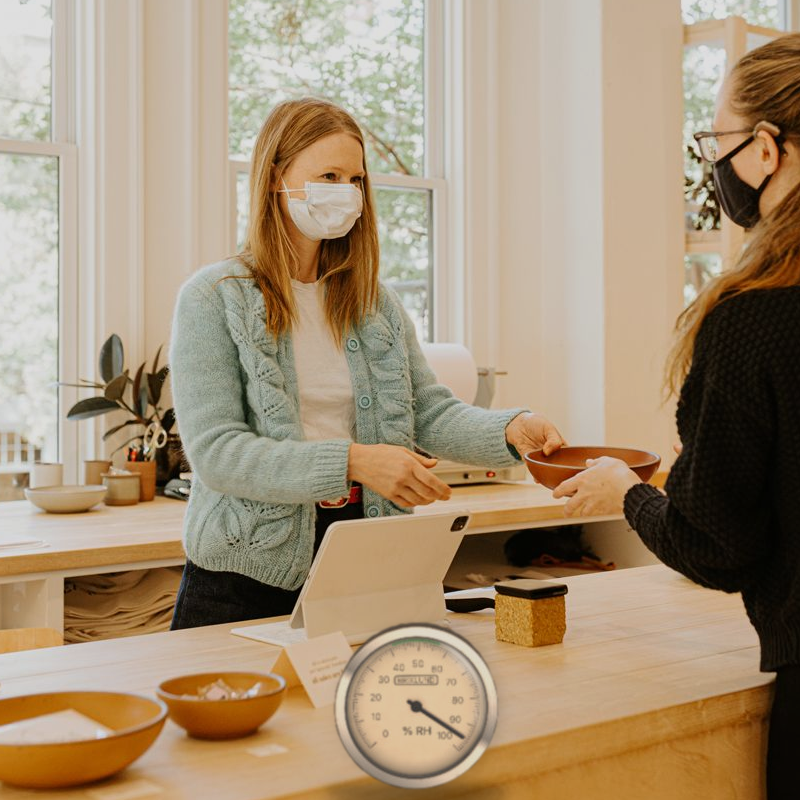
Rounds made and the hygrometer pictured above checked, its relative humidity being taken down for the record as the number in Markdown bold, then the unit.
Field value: **95** %
